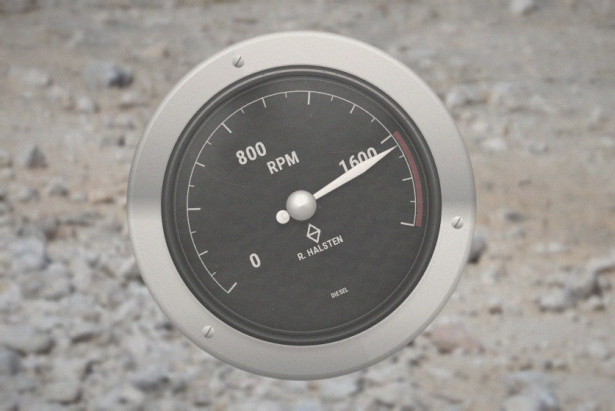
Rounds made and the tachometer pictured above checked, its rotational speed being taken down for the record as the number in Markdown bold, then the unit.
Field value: **1650** rpm
